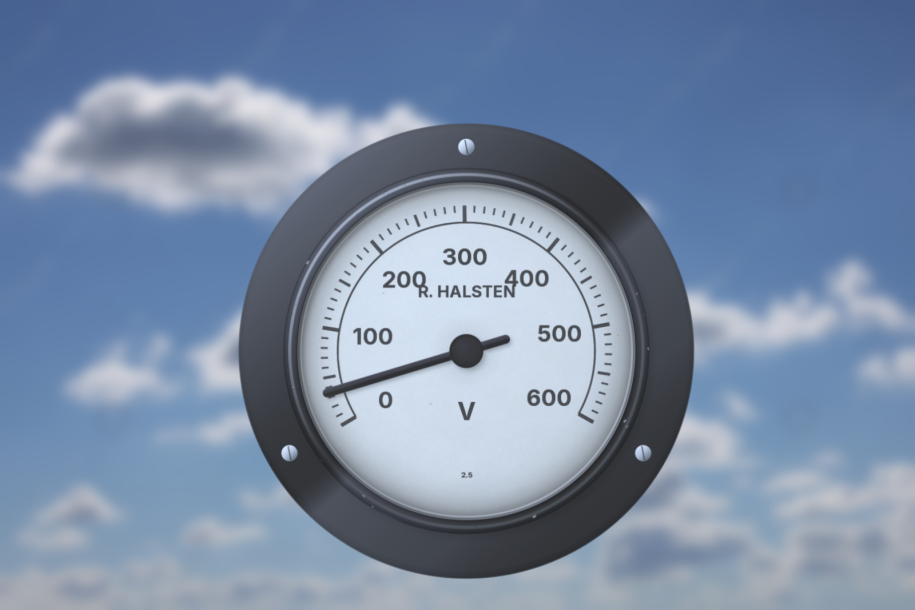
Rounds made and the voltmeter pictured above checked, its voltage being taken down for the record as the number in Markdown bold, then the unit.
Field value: **35** V
